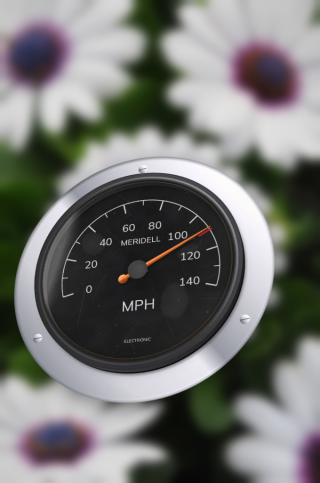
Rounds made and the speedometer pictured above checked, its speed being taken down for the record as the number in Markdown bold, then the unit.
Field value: **110** mph
